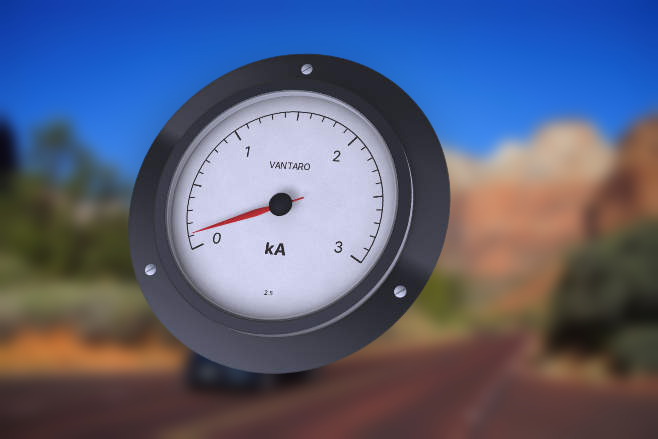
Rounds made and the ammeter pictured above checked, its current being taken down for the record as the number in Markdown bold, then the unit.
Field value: **0.1** kA
